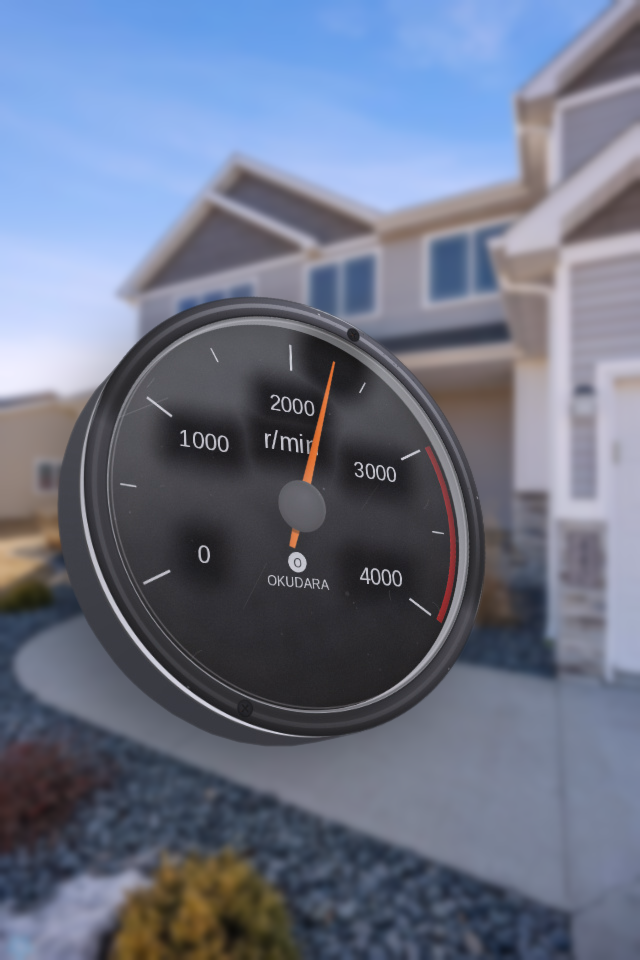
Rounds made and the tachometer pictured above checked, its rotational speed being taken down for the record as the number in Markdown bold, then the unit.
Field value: **2250** rpm
